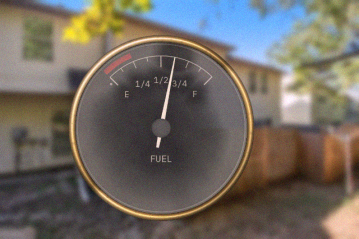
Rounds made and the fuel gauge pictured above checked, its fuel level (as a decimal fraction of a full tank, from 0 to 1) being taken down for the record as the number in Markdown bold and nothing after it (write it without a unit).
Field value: **0.625**
